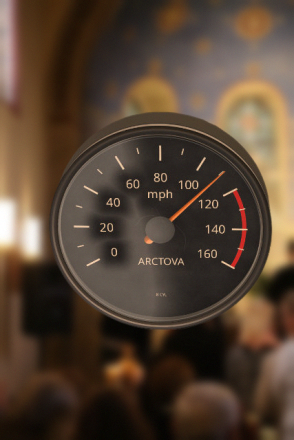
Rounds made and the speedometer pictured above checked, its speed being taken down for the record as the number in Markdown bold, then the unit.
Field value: **110** mph
